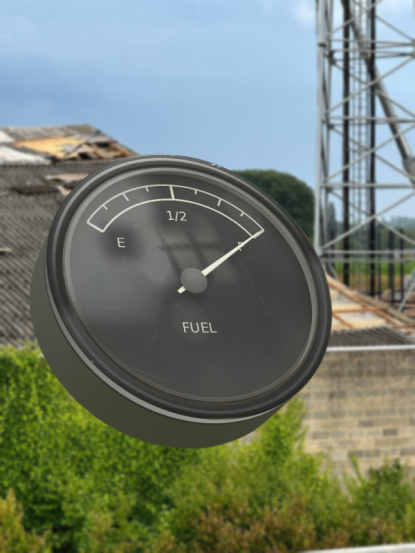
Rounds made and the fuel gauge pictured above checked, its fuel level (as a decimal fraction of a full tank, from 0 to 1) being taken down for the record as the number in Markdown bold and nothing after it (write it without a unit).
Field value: **1**
